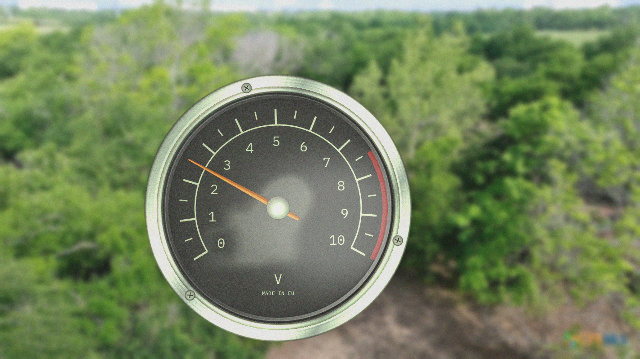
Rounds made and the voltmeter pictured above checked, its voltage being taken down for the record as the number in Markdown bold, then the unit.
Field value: **2.5** V
